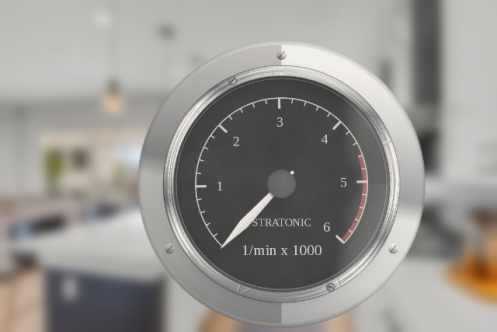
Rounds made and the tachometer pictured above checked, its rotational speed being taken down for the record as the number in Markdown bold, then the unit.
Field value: **0** rpm
